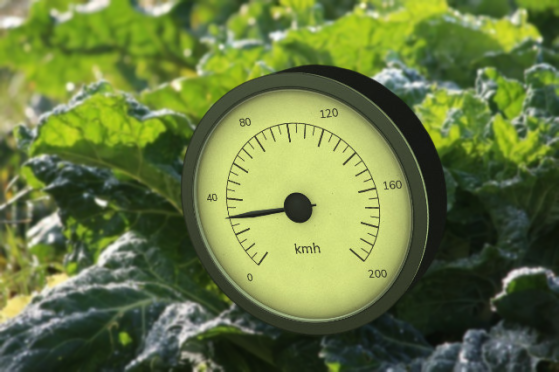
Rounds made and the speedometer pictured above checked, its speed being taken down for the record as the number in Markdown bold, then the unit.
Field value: **30** km/h
